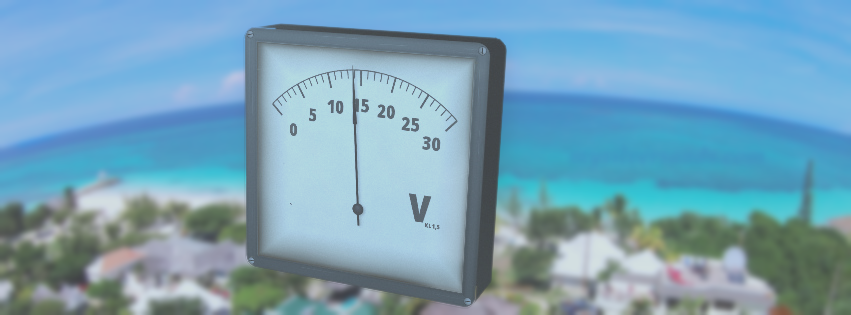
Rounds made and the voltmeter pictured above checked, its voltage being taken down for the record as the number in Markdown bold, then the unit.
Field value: **14** V
